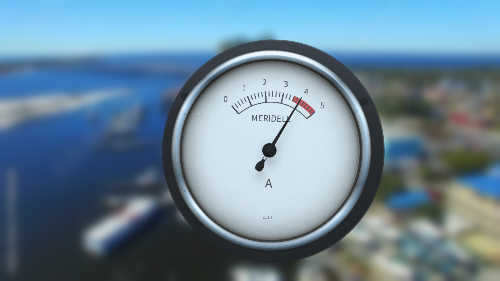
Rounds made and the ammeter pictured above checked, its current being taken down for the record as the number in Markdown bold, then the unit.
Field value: **4** A
